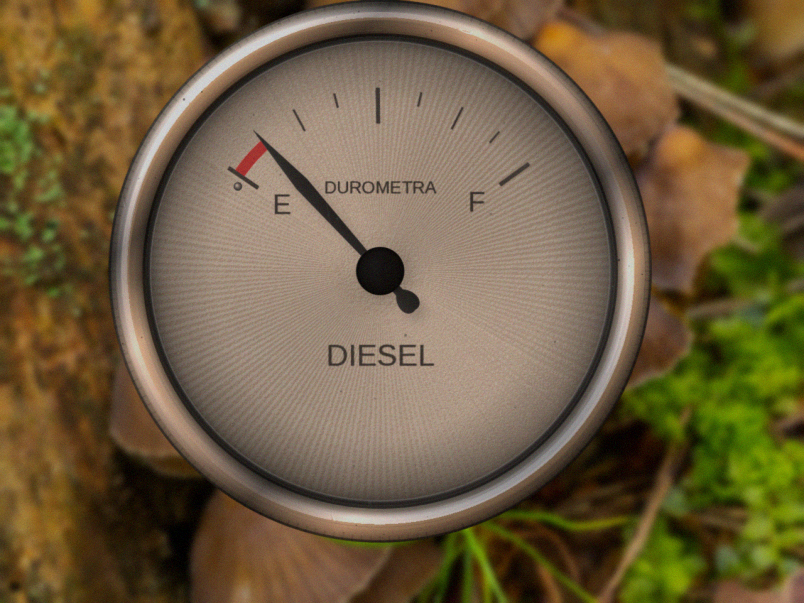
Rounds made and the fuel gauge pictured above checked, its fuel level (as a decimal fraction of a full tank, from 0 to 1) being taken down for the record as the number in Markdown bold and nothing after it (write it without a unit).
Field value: **0.125**
